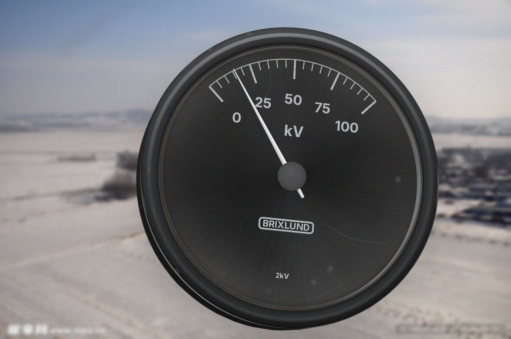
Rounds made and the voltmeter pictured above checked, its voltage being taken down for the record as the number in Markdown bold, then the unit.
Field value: **15** kV
